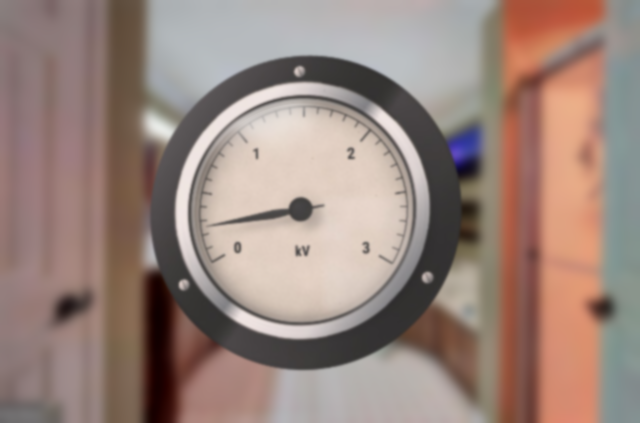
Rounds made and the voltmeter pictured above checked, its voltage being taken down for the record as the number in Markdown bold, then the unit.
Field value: **0.25** kV
